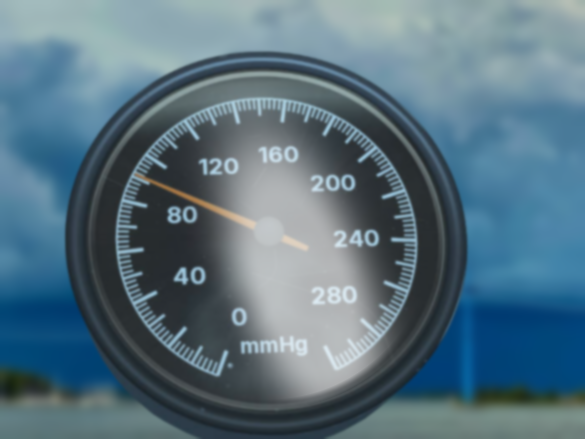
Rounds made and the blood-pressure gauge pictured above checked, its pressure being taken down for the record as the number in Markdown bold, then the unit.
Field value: **90** mmHg
